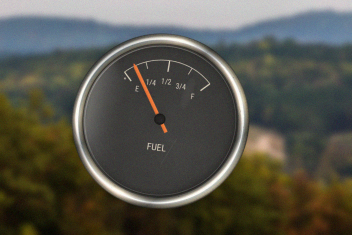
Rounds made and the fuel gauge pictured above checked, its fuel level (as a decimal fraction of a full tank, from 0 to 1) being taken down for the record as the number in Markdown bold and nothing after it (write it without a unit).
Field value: **0.125**
